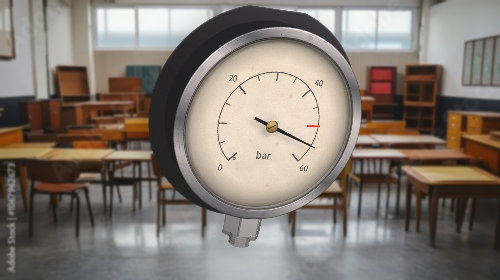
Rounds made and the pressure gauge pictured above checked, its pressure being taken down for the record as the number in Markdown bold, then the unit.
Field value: **55** bar
